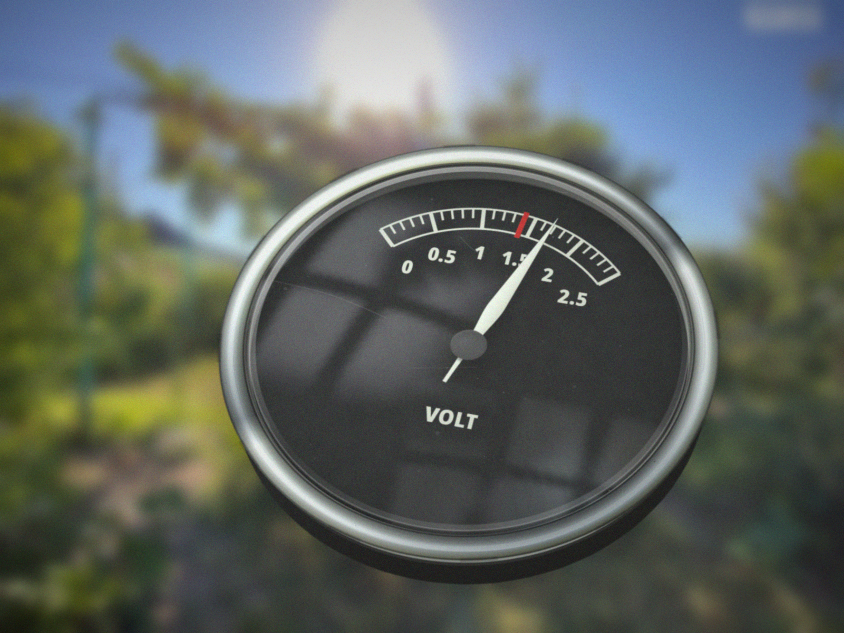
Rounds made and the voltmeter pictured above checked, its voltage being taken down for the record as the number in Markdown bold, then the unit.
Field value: **1.7** V
